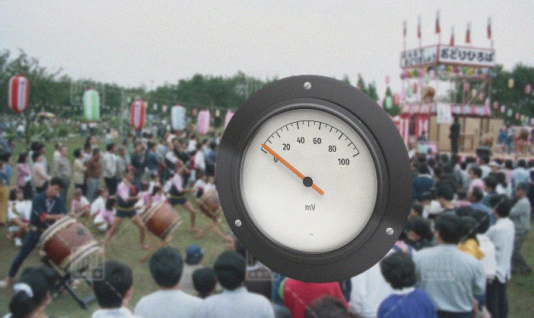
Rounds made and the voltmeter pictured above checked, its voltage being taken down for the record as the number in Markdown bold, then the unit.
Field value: **5** mV
